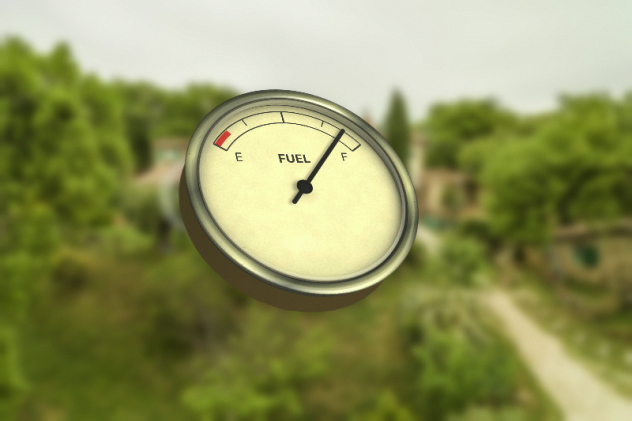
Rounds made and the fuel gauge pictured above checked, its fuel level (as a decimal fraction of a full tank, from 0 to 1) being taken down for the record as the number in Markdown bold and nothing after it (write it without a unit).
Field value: **0.875**
